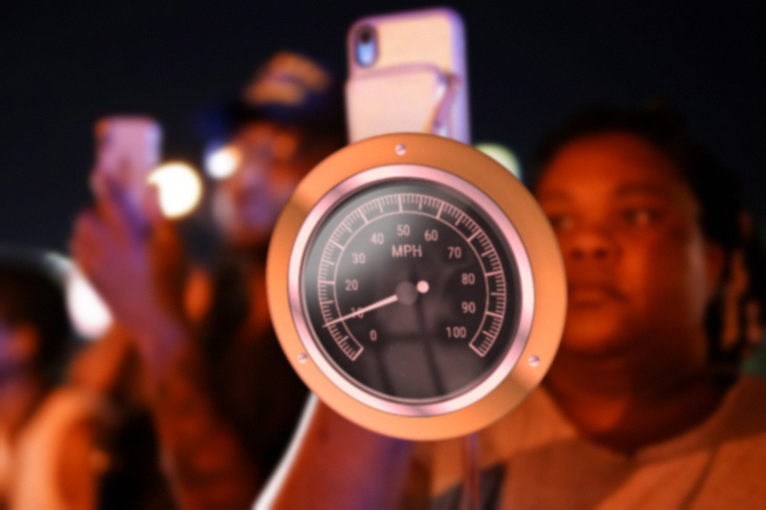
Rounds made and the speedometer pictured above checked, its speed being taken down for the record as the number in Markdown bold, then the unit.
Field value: **10** mph
